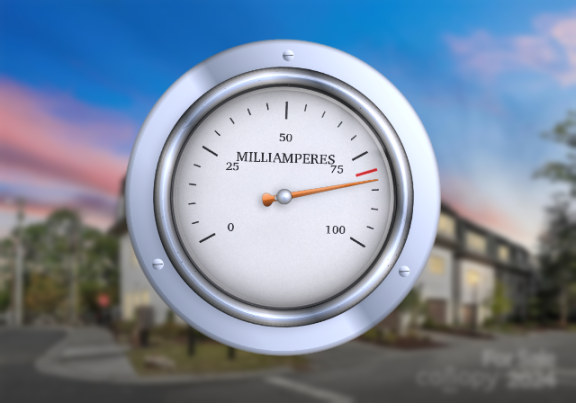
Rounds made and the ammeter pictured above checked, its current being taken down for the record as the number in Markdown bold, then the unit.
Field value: **82.5** mA
